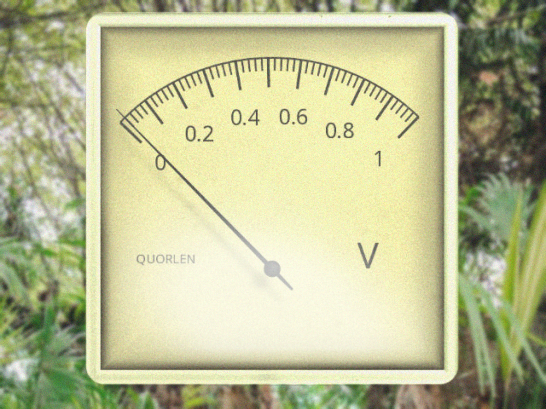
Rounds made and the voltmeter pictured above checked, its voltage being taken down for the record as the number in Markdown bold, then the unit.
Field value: **0.02** V
